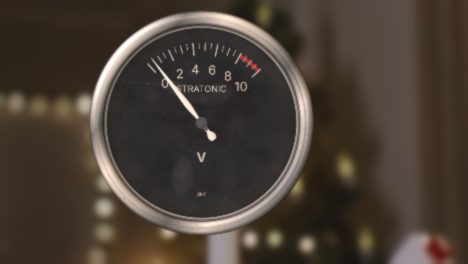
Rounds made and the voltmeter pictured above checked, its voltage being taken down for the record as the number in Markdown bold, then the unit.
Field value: **0.5** V
